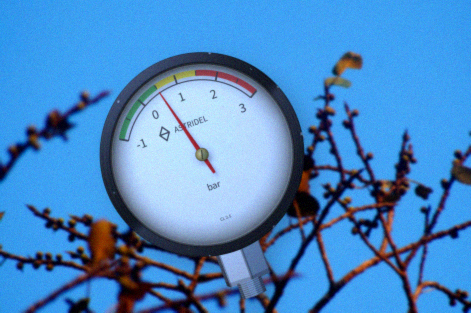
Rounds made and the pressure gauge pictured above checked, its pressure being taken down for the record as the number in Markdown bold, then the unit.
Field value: **0.5** bar
